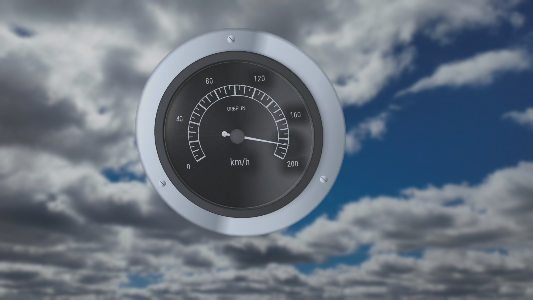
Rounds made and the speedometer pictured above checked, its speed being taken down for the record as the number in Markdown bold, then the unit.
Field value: **185** km/h
